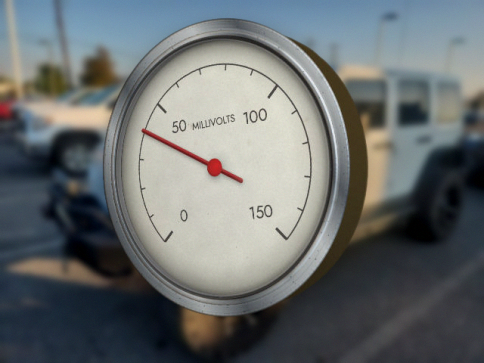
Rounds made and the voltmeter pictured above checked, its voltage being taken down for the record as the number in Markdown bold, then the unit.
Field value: **40** mV
